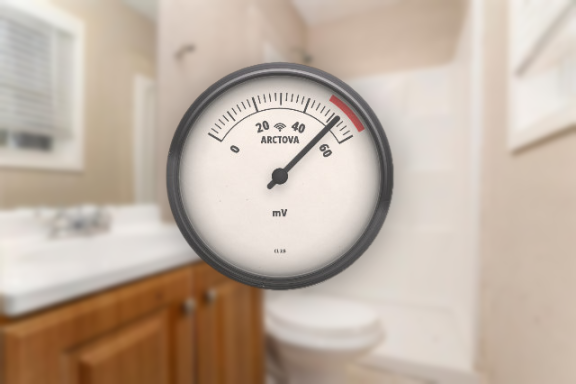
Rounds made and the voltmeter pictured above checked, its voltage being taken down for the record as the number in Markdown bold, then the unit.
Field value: **52** mV
